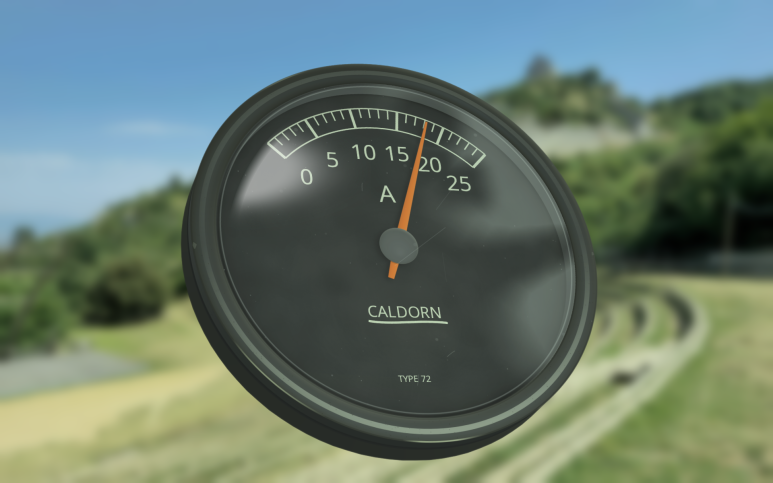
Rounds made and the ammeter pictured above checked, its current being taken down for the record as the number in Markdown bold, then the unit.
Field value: **18** A
